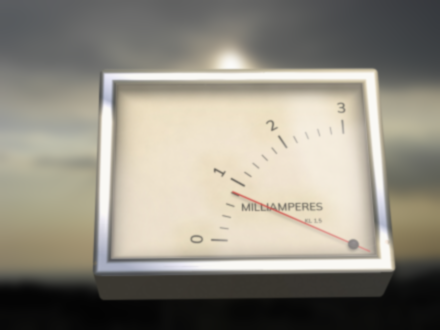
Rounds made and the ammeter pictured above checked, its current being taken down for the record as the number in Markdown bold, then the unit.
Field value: **0.8** mA
